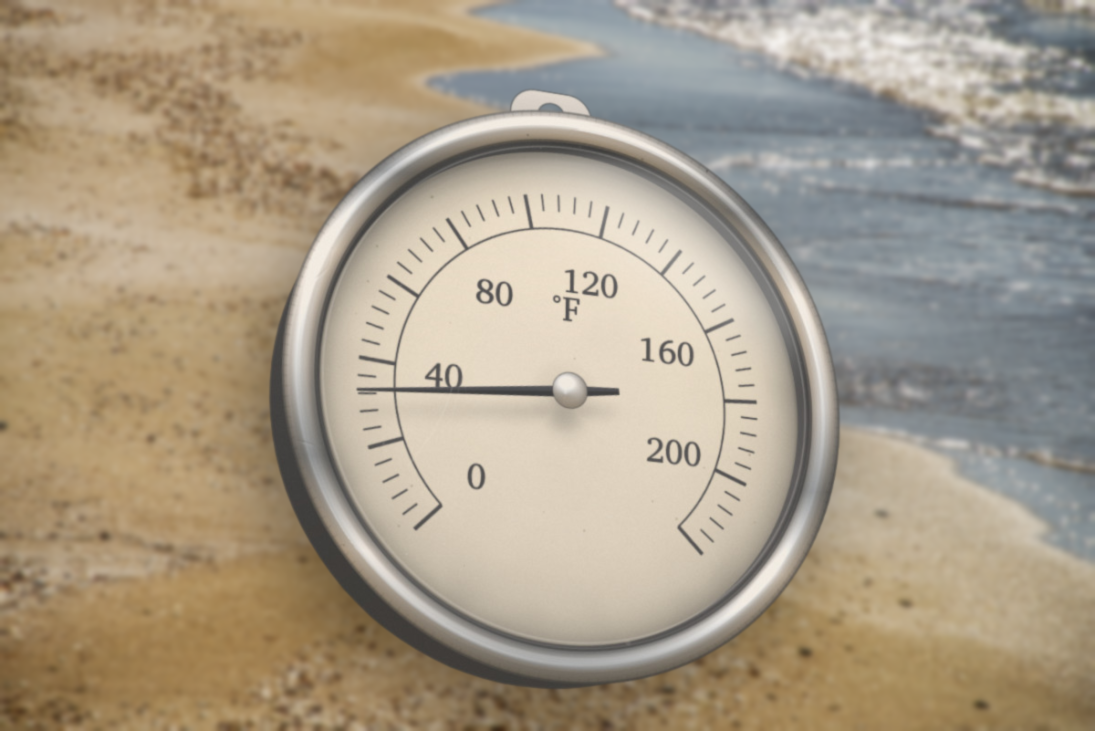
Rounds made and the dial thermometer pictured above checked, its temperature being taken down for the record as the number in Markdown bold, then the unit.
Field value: **32** °F
